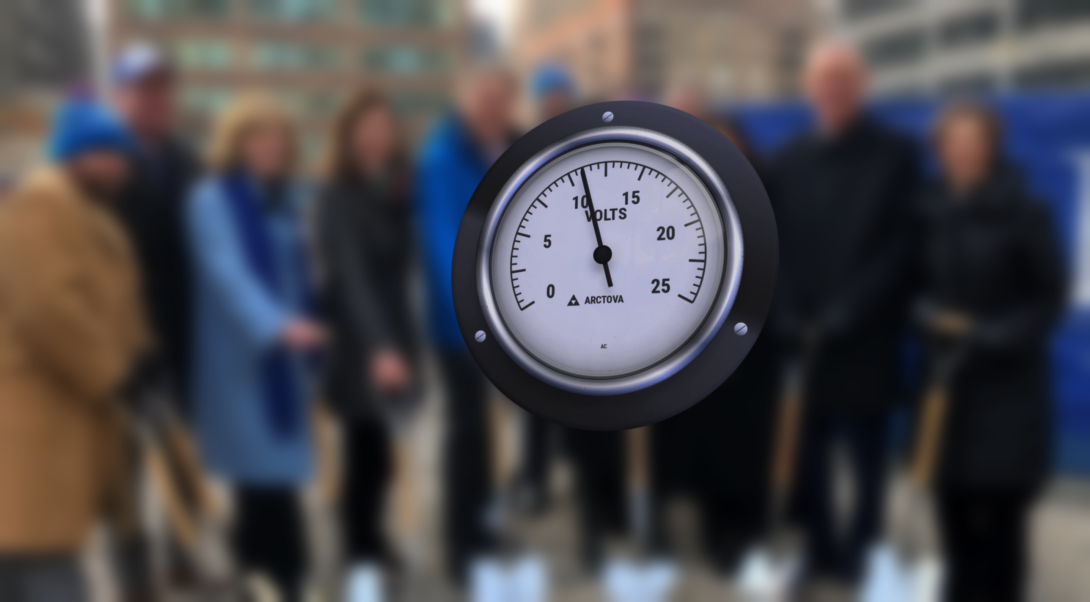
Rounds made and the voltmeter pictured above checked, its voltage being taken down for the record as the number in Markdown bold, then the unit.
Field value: **11** V
